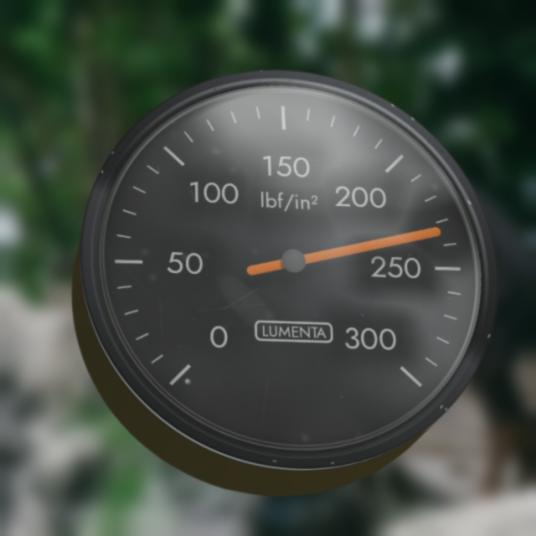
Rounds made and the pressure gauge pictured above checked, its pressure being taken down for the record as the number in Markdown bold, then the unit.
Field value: **235** psi
